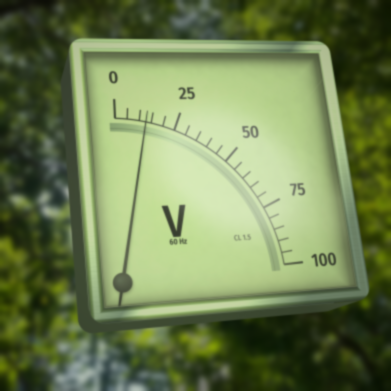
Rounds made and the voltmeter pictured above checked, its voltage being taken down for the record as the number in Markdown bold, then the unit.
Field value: **12.5** V
